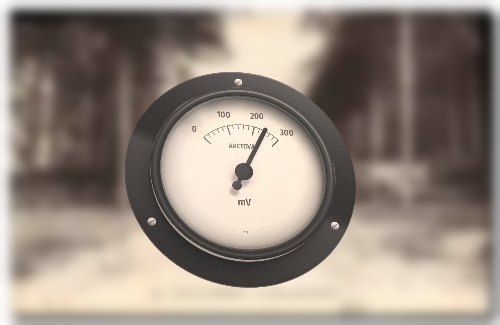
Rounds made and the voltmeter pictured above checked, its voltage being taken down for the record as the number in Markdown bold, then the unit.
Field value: **240** mV
